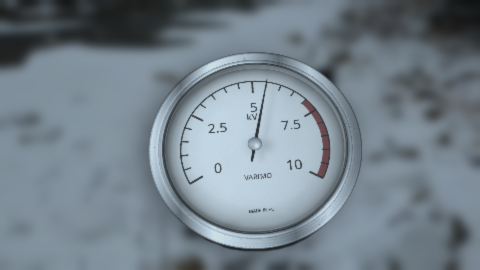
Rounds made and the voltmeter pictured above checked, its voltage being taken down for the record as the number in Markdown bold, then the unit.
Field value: **5.5** kV
